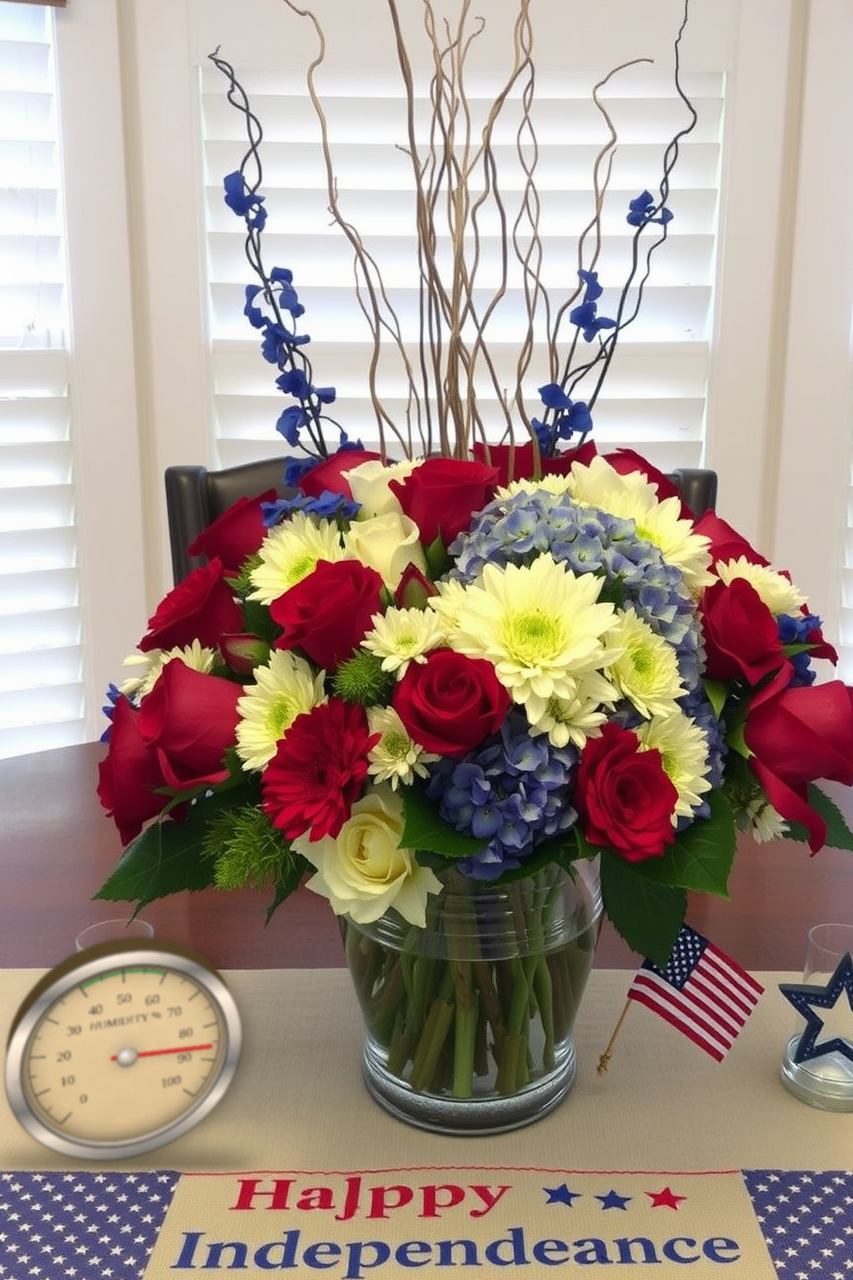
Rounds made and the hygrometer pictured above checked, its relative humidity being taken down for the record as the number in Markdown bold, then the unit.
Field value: **85** %
